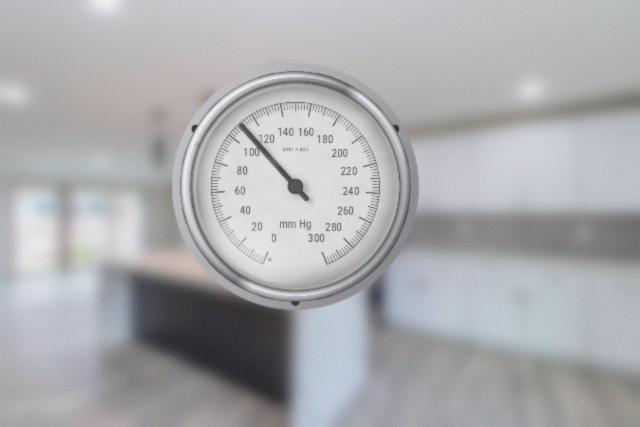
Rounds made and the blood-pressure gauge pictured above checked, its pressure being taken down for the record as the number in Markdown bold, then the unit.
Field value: **110** mmHg
